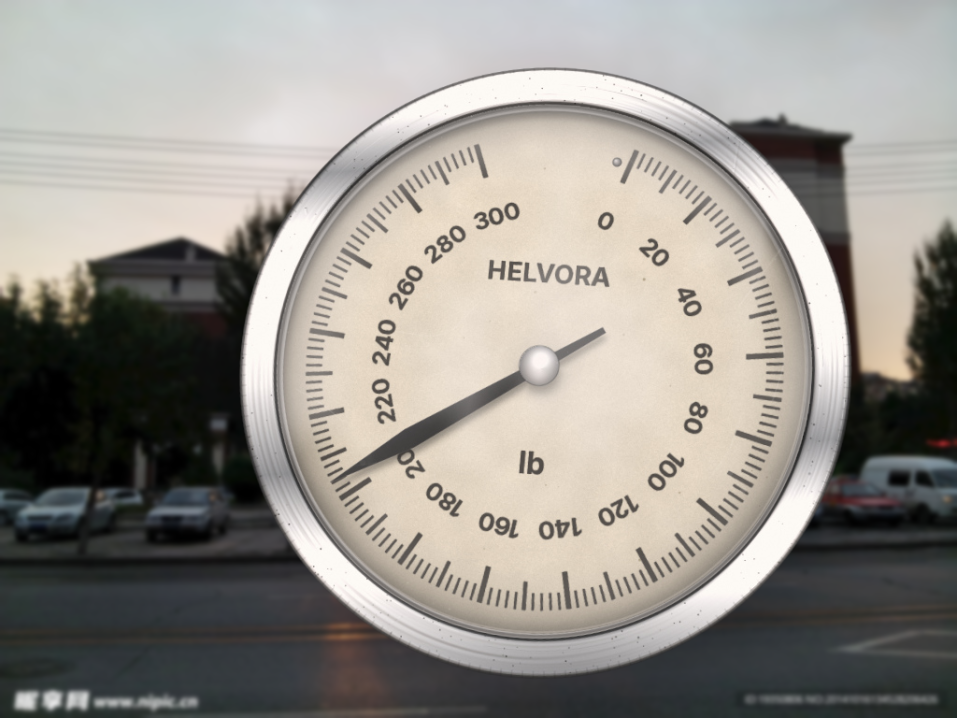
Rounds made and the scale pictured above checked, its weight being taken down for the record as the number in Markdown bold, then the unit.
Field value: **204** lb
